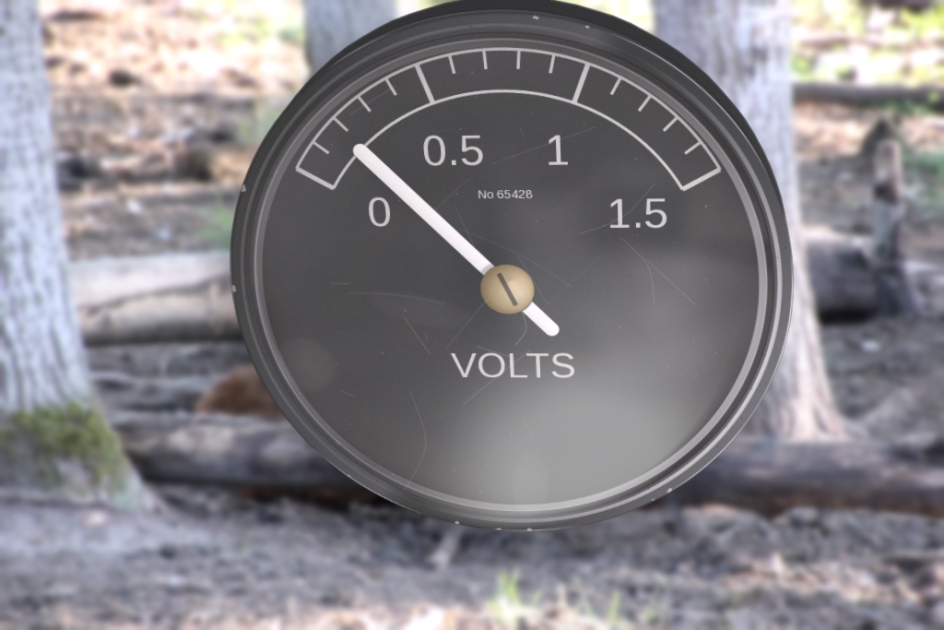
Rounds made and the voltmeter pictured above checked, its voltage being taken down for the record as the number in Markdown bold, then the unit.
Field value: **0.2** V
